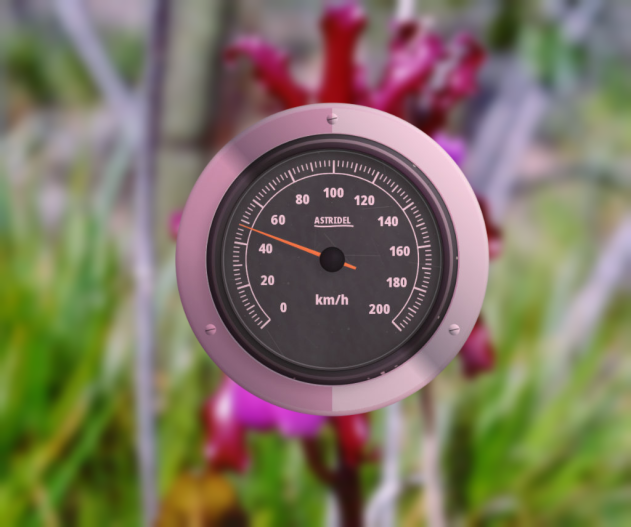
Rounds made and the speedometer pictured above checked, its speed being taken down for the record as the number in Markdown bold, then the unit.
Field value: **48** km/h
